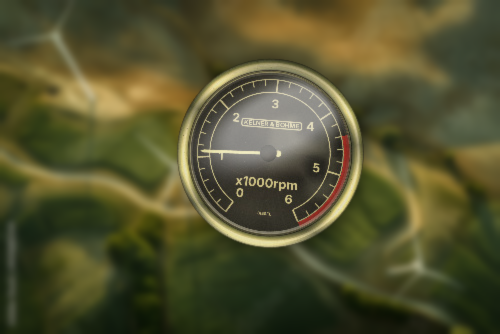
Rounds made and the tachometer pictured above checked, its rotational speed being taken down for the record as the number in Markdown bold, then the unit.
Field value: **1100** rpm
